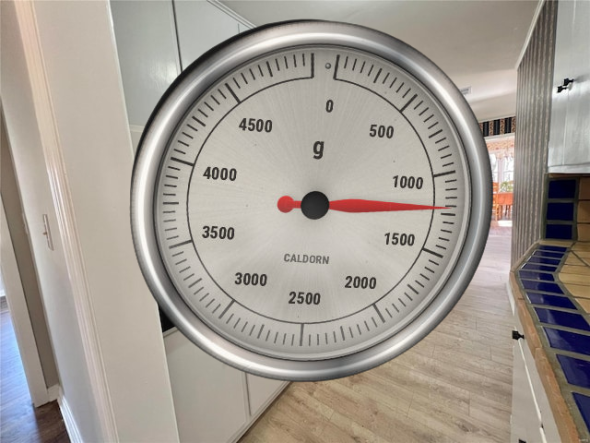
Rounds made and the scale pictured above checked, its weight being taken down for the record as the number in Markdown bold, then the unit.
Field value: **1200** g
